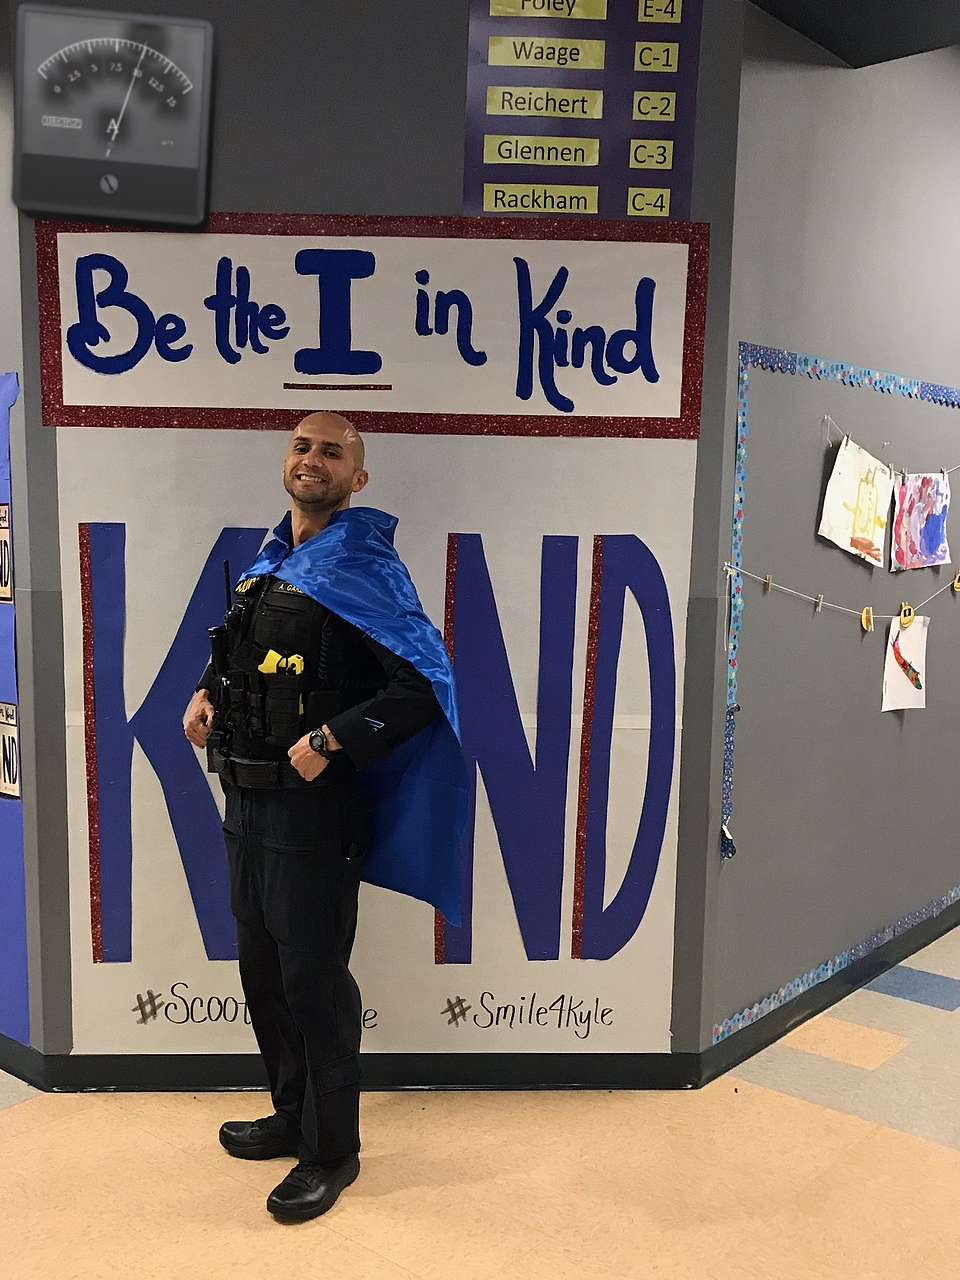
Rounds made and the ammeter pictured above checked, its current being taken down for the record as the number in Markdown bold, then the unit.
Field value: **10** A
